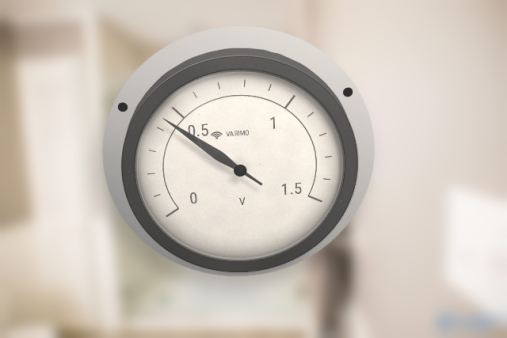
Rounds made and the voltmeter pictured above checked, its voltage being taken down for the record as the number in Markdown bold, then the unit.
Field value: **0.45** V
